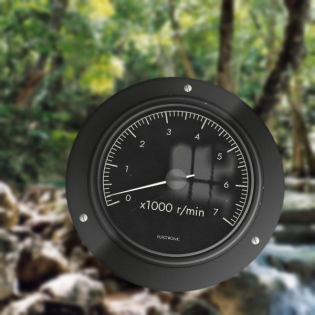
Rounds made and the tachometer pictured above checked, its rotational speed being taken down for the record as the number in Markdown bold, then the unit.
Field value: **200** rpm
